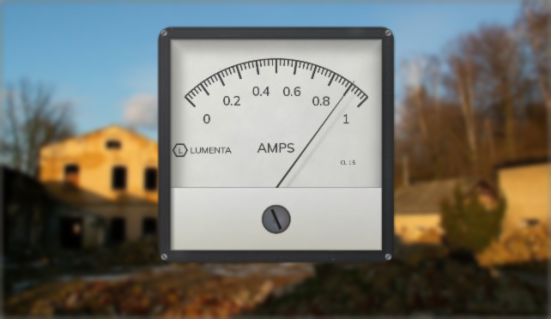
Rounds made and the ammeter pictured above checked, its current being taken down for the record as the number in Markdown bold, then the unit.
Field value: **0.9** A
